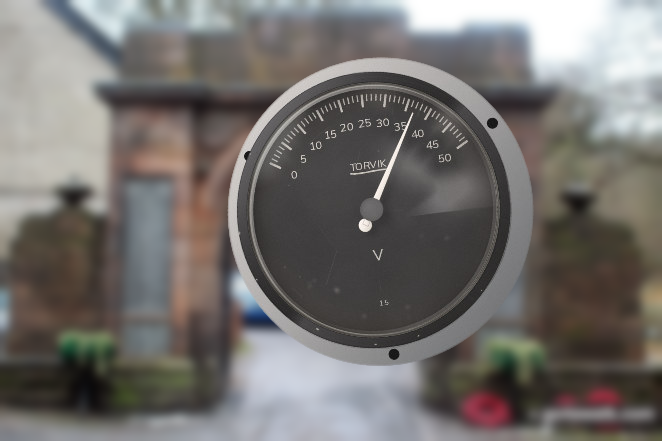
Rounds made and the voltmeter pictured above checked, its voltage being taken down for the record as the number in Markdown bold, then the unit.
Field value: **37** V
